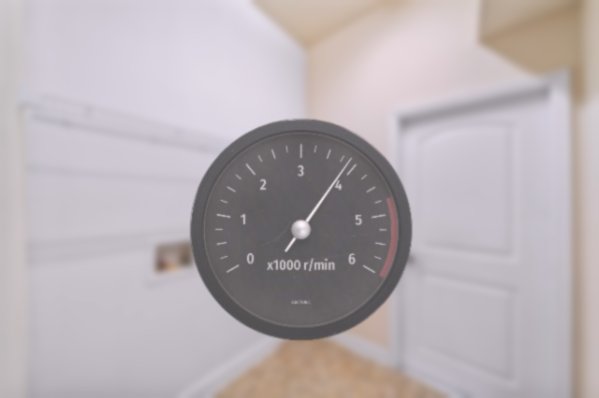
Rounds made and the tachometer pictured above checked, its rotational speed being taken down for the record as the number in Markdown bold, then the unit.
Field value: **3875** rpm
